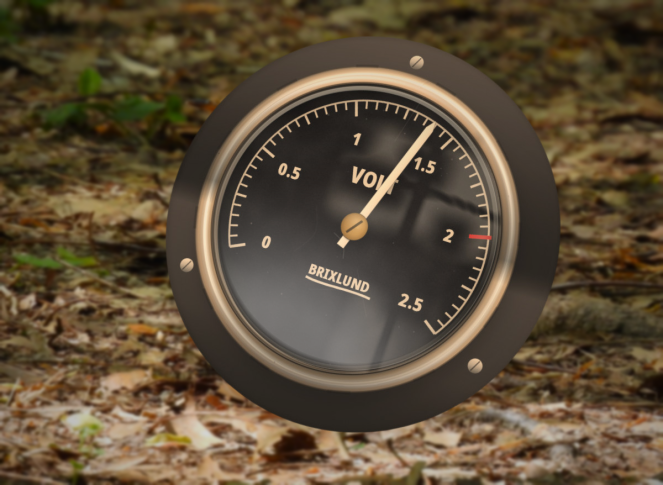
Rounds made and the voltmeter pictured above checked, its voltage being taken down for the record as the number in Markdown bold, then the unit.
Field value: **1.4** V
